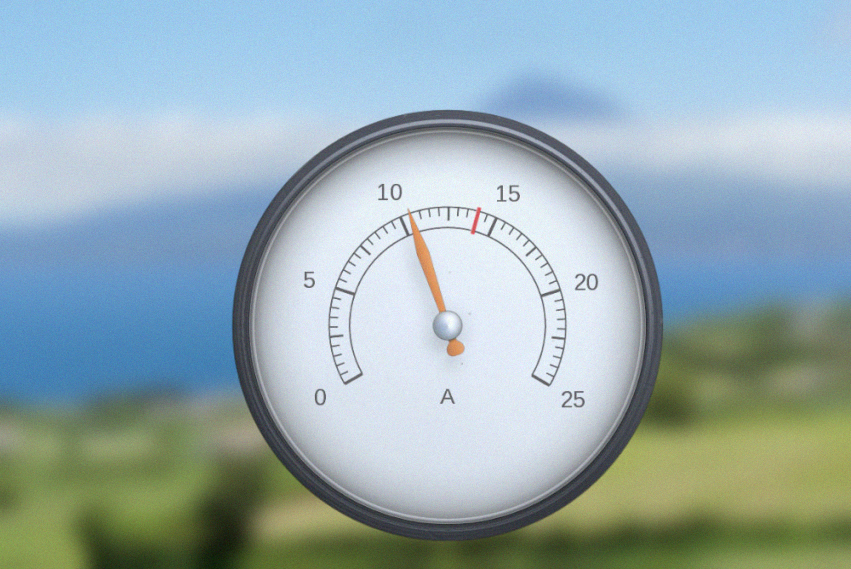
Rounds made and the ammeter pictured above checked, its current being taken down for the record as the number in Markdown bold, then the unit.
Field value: **10.5** A
